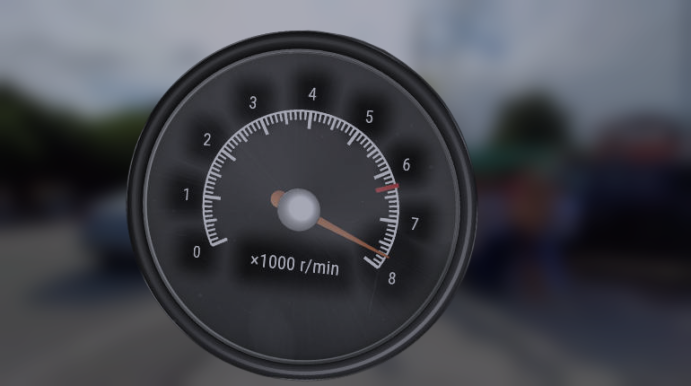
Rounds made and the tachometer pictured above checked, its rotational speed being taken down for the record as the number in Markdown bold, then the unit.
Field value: **7700** rpm
